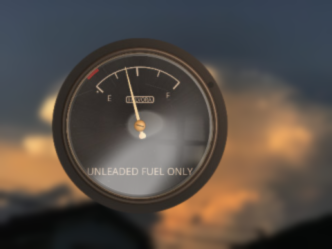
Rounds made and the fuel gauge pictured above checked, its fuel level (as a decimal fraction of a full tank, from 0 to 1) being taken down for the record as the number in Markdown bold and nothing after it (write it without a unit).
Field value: **0.375**
